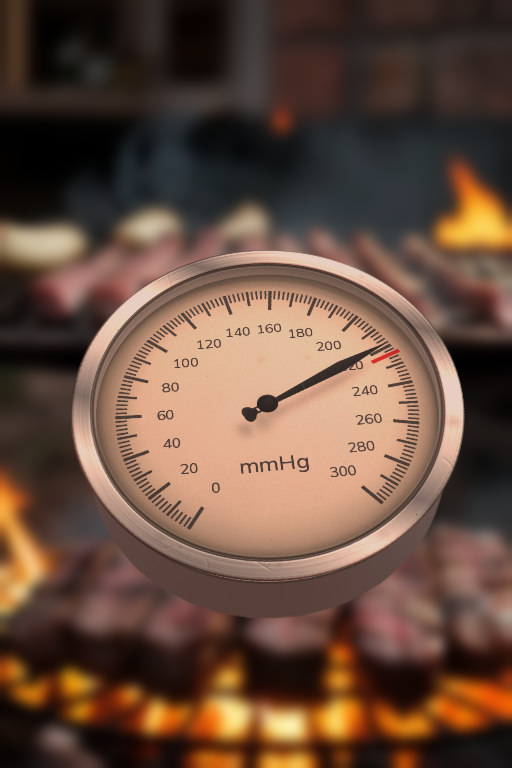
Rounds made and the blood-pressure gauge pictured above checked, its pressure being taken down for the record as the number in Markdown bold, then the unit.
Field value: **220** mmHg
